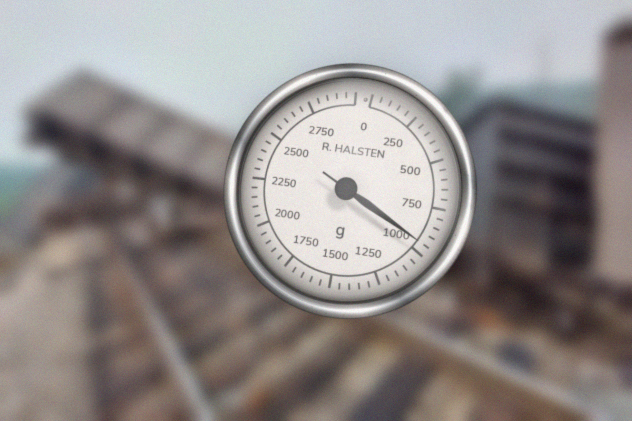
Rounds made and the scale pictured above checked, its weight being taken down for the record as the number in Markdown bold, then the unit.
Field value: **950** g
